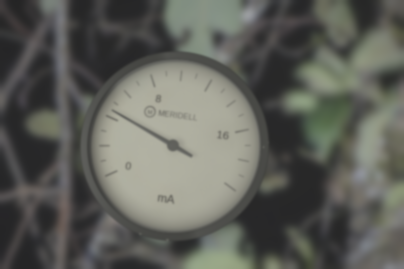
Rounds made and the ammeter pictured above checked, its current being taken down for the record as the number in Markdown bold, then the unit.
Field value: **4.5** mA
